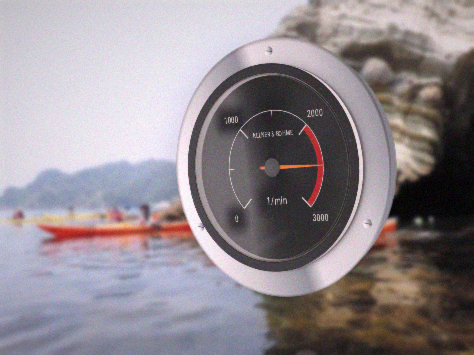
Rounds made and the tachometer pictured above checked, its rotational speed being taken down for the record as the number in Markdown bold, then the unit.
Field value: **2500** rpm
